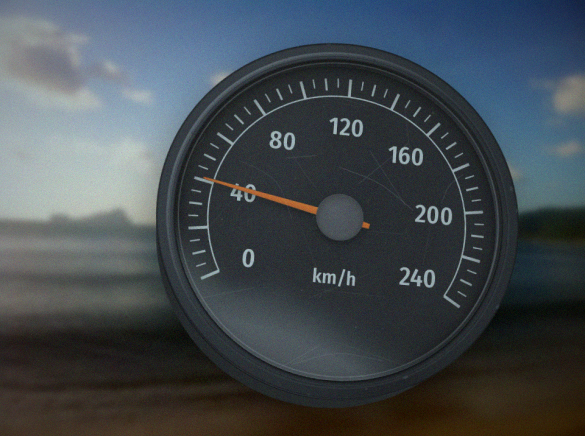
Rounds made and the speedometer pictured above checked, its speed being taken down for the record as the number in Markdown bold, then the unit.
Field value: **40** km/h
